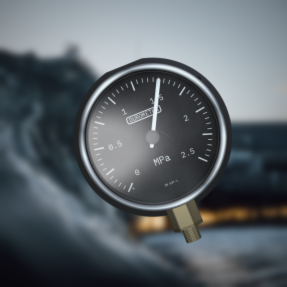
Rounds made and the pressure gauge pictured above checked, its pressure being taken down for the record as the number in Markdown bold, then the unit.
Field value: **1.5** MPa
